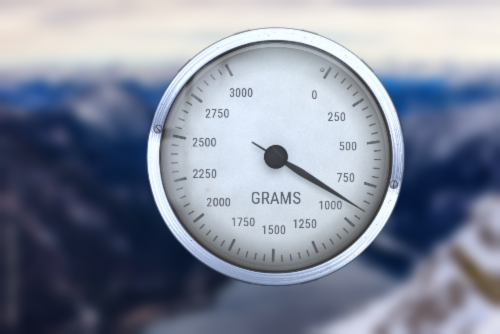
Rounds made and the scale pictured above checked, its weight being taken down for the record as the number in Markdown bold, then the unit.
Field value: **900** g
